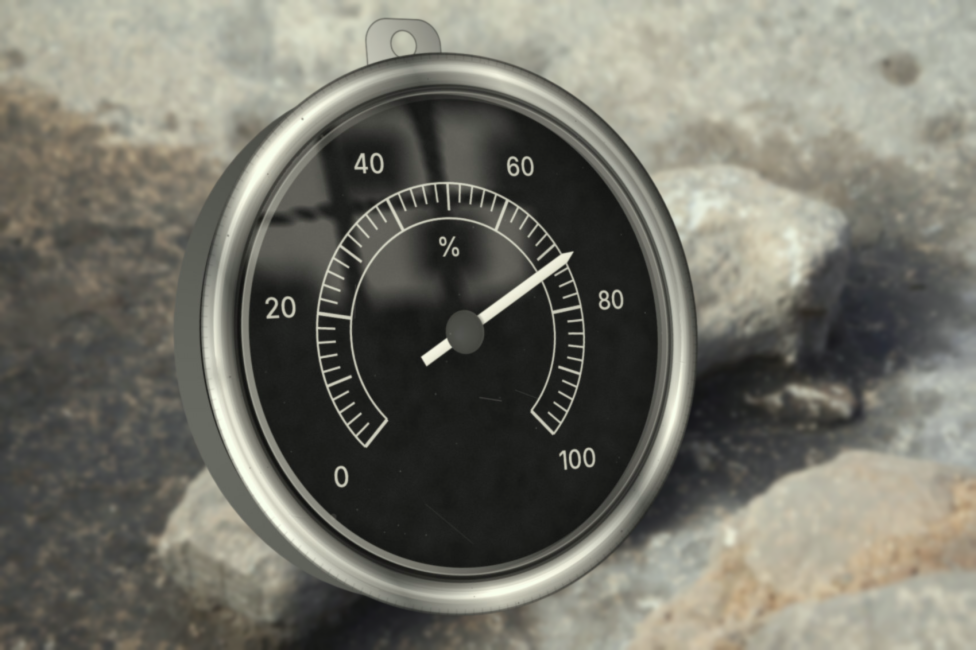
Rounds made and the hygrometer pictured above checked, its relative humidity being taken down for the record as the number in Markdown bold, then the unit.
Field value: **72** %
